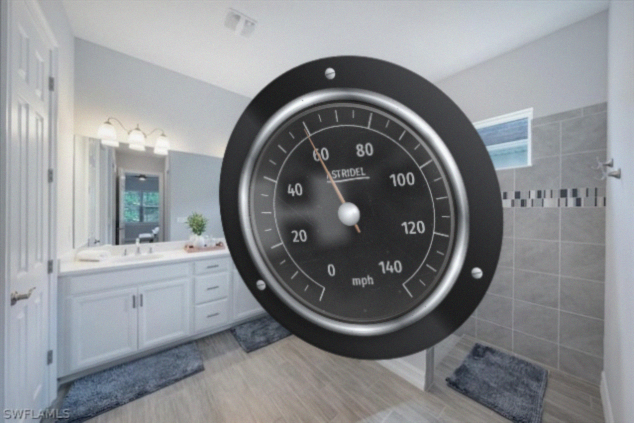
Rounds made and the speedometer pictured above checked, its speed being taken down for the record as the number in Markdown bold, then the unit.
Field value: **60** mph
